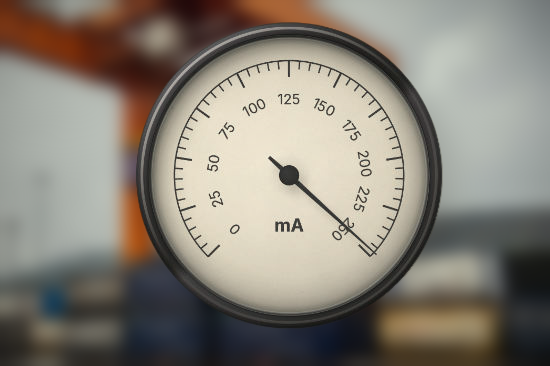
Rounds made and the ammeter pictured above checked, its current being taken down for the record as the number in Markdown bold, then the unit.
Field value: **247.5** mA
